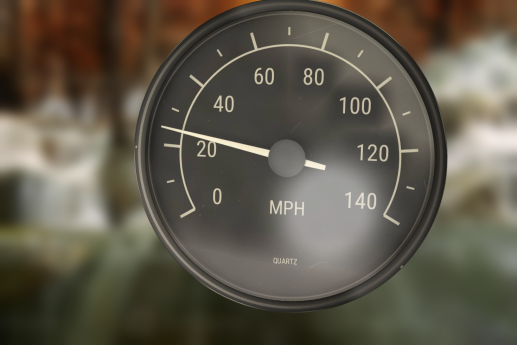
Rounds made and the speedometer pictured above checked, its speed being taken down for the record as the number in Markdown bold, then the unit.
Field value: **25** mph
